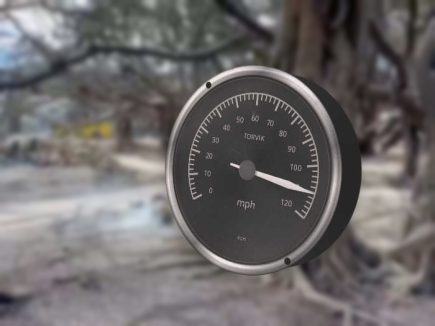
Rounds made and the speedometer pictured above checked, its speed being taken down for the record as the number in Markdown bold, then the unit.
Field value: **110** mph
